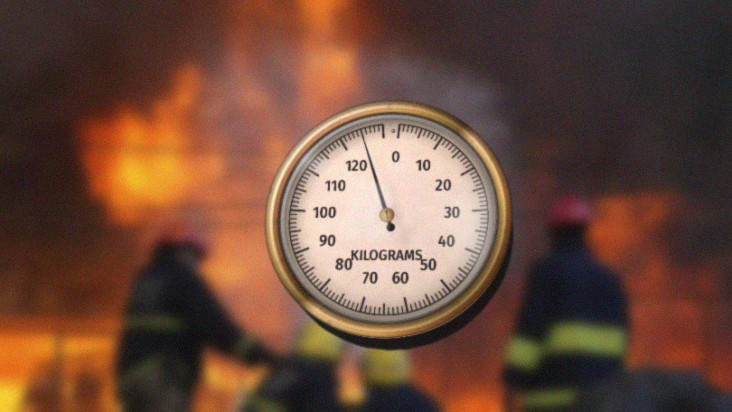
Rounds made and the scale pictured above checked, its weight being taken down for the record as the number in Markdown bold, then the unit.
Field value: **125** kg
